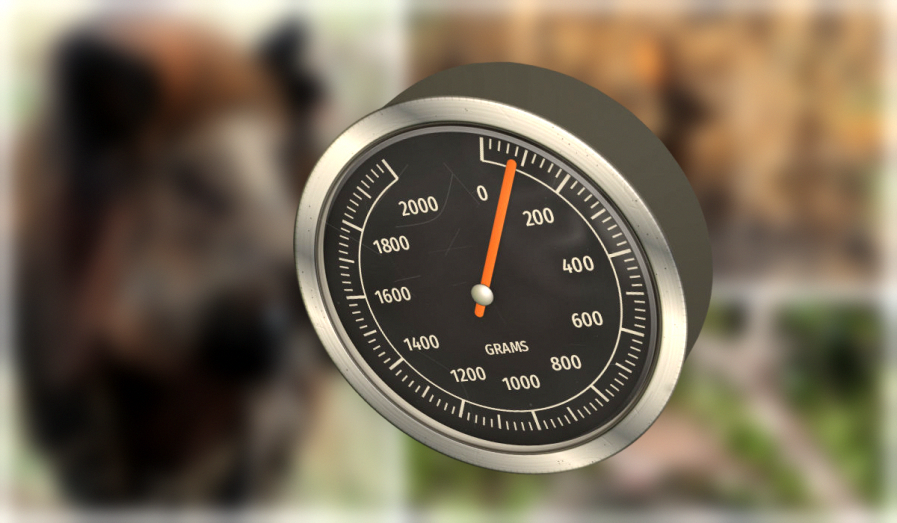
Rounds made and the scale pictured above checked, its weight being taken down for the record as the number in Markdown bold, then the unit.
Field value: **80** g
